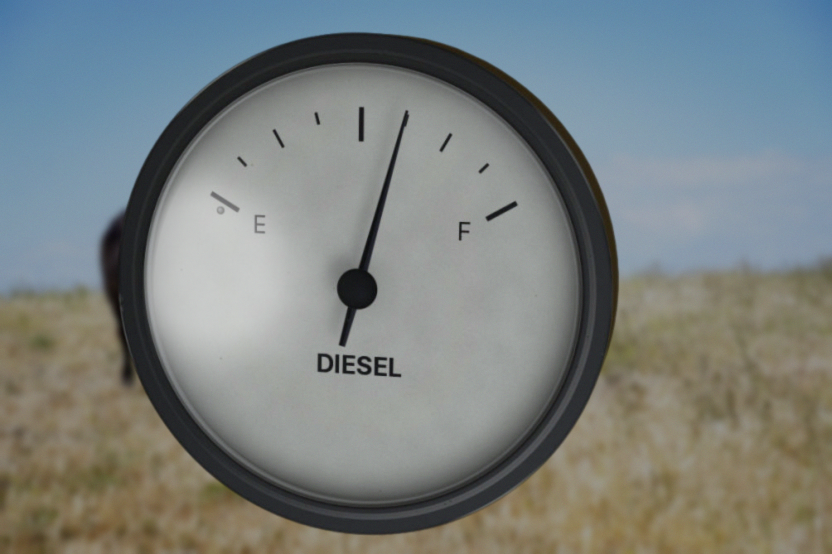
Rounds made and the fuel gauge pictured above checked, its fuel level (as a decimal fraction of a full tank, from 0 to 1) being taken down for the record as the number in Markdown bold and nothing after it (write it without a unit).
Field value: **0.625**
